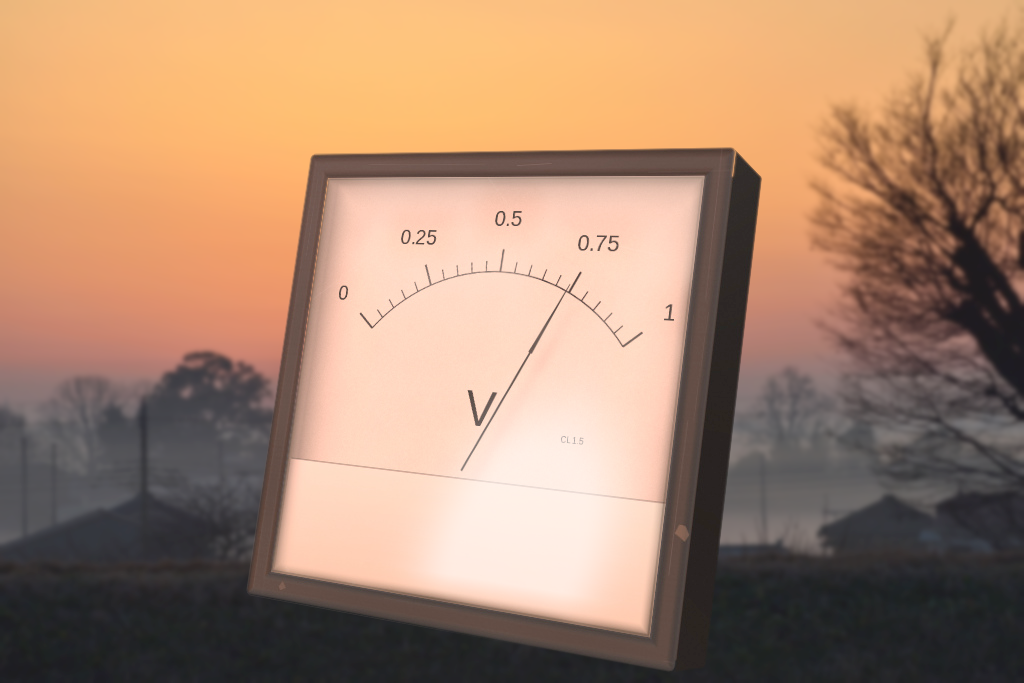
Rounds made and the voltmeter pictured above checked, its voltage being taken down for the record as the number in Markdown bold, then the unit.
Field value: **0.75** V
